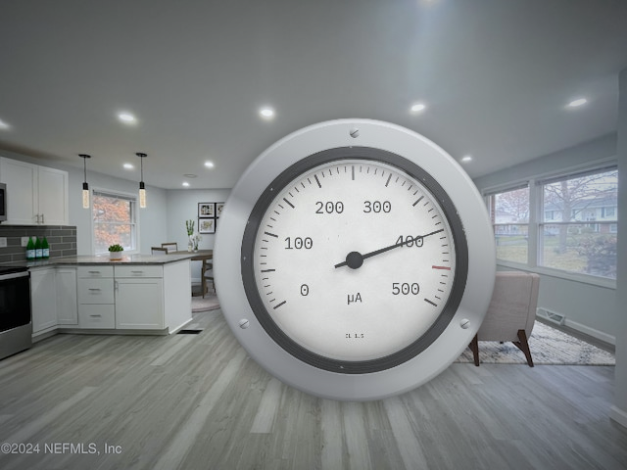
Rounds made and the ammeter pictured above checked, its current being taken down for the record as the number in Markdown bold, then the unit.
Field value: **400** µA
